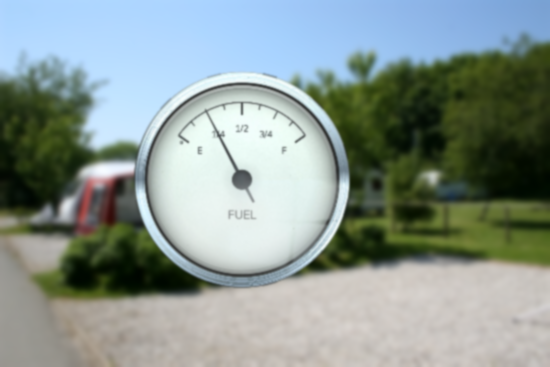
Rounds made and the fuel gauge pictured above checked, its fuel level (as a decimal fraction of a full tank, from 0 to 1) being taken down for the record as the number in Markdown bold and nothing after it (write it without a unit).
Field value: **0.25**
